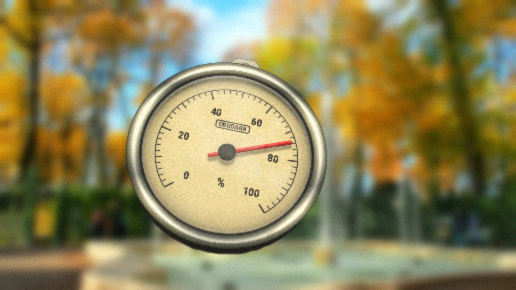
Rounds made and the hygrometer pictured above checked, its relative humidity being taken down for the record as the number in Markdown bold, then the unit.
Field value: **74** %
